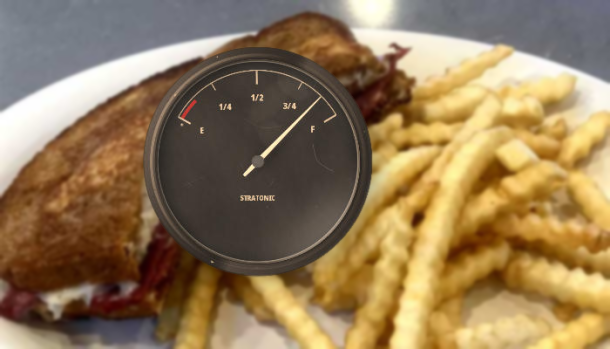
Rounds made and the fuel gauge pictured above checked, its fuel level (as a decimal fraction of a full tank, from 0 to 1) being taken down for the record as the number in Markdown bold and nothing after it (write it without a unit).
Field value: **0.875**
